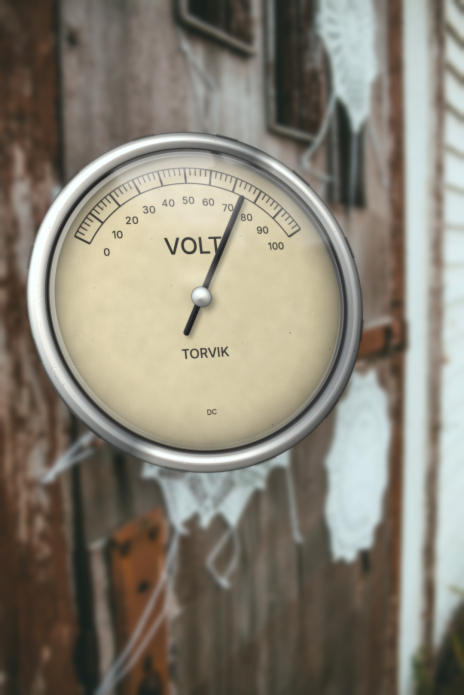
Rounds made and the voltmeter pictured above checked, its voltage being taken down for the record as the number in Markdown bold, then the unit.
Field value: **74** V
